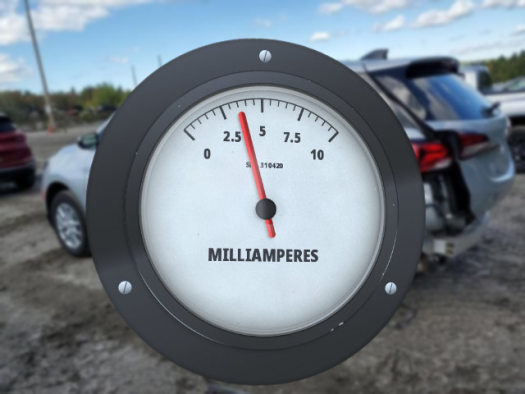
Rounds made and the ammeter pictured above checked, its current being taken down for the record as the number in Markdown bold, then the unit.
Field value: **3.5** mA
